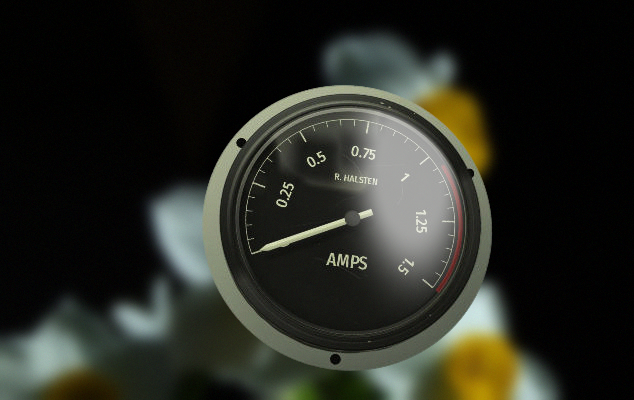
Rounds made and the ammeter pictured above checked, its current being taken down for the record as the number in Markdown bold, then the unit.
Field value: **0** A
